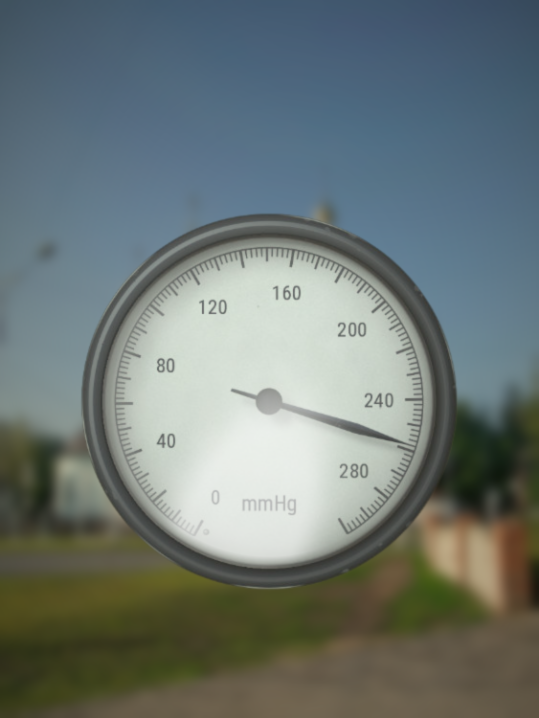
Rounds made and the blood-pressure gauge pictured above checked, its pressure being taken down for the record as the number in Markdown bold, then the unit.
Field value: **258** mmHg
